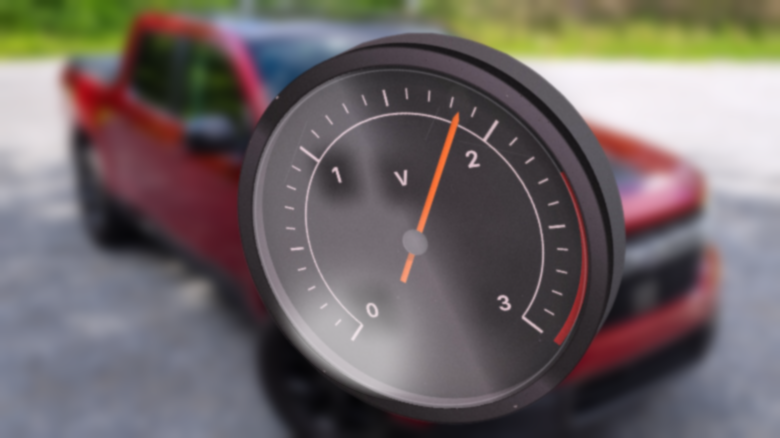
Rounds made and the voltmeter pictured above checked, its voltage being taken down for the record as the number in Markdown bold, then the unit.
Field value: **1.85** V
